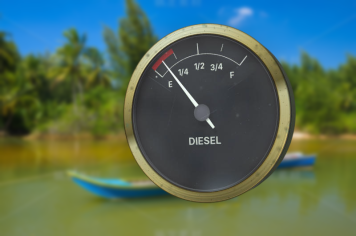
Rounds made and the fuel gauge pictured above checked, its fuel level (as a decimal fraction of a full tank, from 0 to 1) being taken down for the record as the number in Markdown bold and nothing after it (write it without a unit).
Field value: **0.125**
